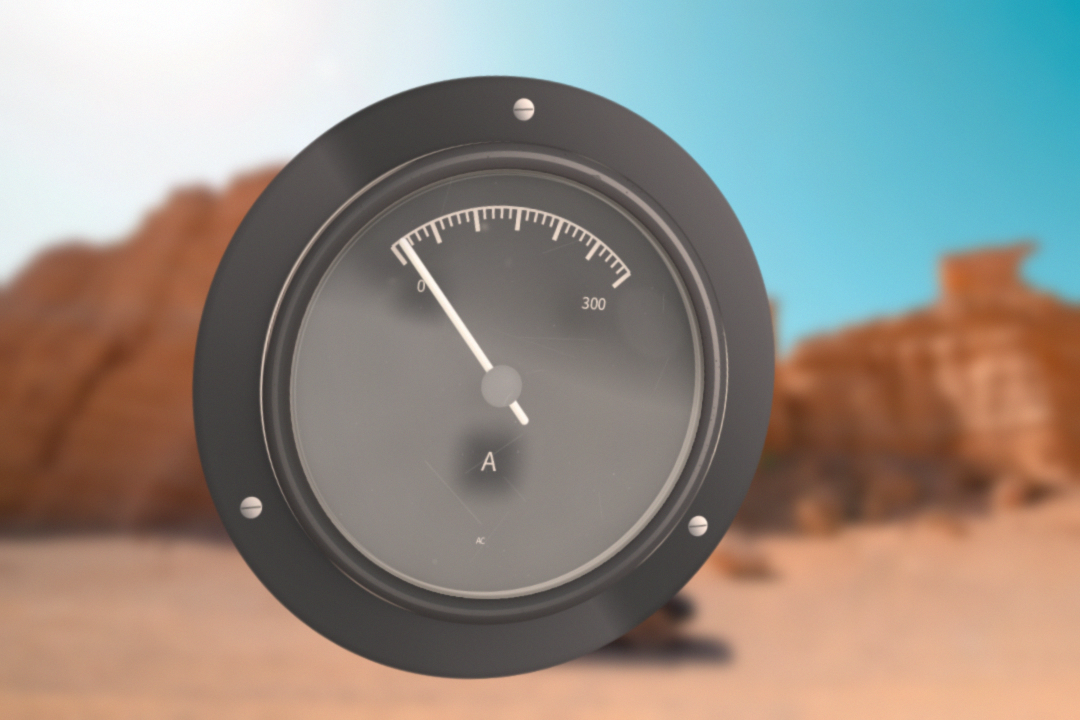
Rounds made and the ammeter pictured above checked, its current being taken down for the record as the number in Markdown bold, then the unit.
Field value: **10** A
